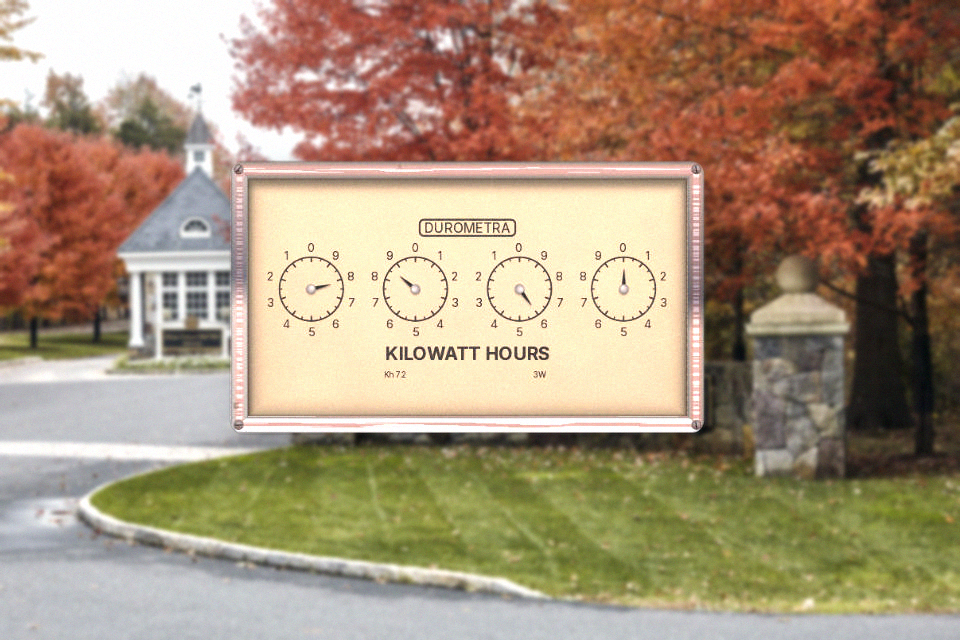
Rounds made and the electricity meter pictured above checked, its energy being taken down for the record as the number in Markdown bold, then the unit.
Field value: **7860** kWh
